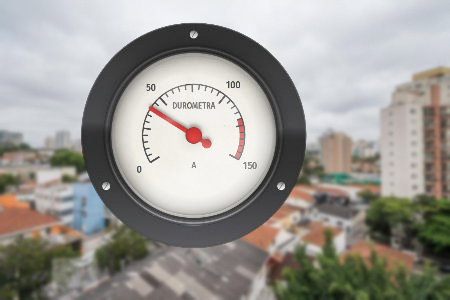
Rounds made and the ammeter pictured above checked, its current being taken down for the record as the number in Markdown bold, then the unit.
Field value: **40** A
